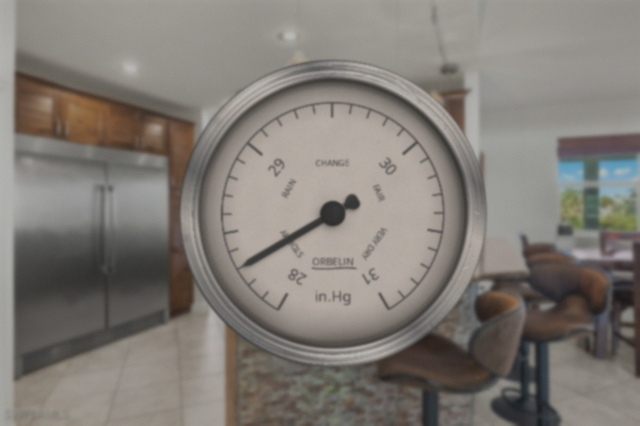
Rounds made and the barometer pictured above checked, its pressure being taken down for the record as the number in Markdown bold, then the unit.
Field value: **28.3** inHg
